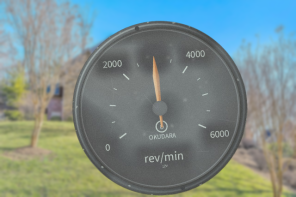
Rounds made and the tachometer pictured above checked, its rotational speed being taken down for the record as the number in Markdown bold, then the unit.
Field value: **3000** rpm
